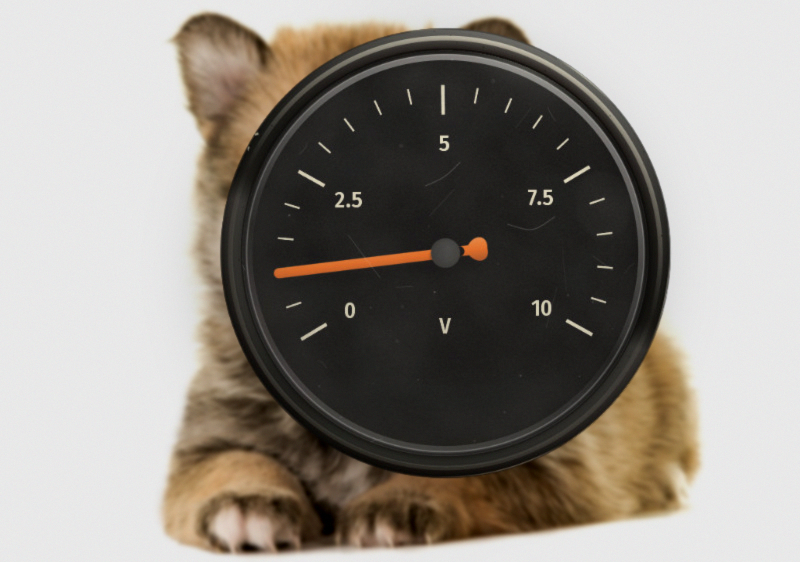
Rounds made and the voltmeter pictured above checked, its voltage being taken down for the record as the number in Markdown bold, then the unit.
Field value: **1** V
